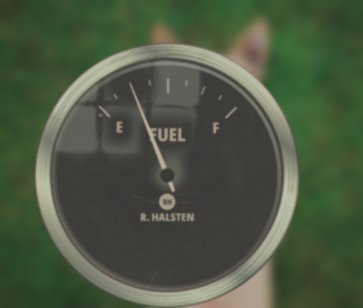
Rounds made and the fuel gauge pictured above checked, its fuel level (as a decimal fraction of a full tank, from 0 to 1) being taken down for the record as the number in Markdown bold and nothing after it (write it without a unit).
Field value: **0.25**
